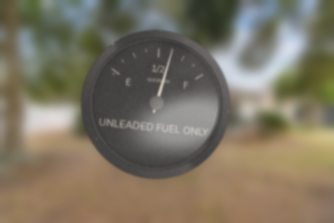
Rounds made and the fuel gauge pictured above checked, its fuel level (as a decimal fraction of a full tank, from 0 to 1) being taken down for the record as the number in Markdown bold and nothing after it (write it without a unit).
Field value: **0.625**
